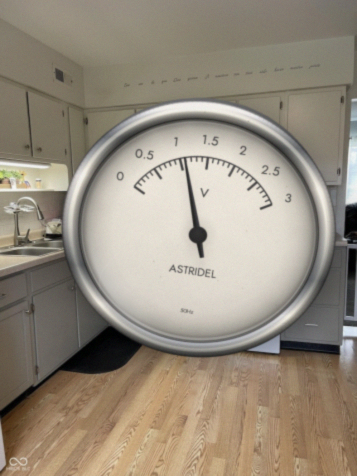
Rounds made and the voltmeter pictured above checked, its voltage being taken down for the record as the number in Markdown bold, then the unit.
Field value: **1.1** V
